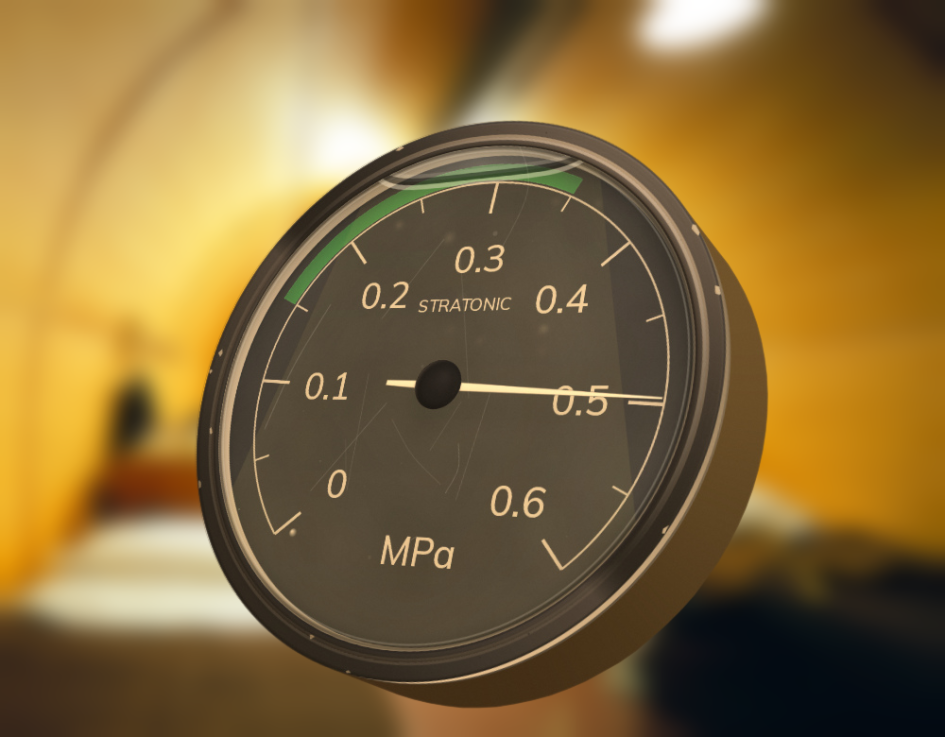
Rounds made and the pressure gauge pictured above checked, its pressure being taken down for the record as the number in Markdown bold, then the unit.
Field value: **0.5** MPa
